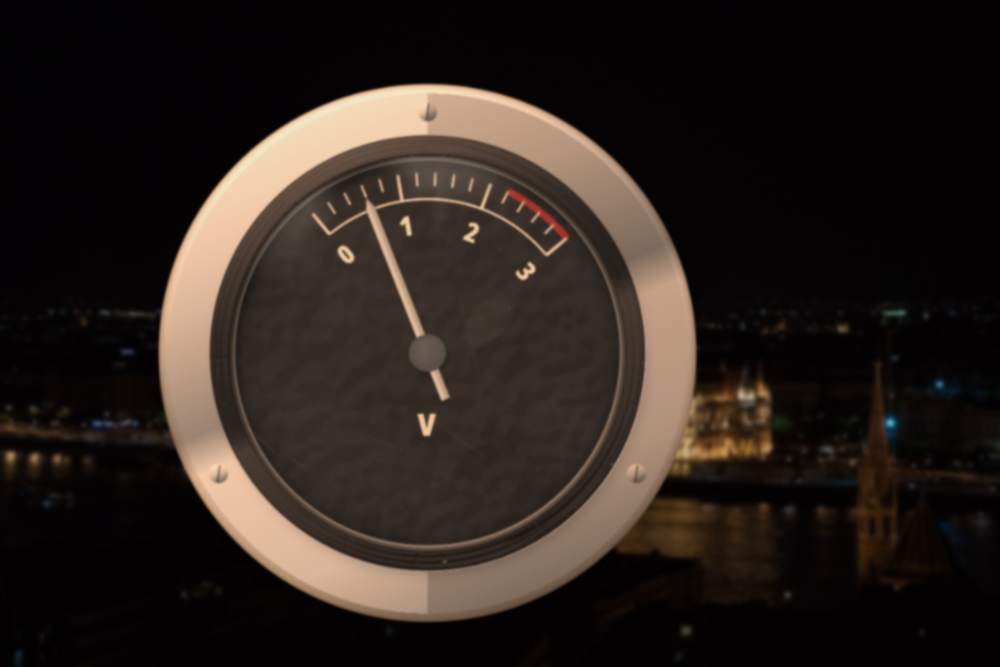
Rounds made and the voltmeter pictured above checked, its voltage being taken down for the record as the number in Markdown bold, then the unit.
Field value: **0.6** V
